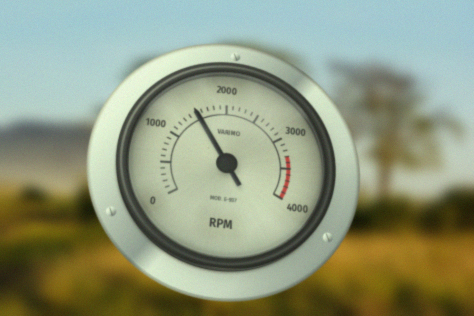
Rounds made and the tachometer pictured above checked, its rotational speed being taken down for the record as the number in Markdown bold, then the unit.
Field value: **1500** rpm
